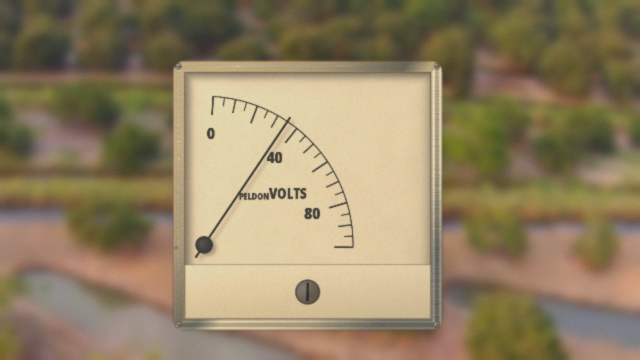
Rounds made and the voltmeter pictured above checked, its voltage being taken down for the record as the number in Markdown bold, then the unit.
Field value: **35** V
